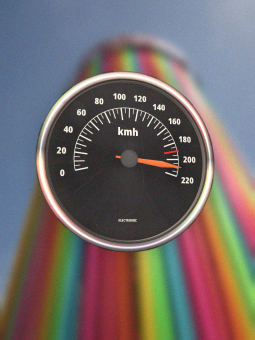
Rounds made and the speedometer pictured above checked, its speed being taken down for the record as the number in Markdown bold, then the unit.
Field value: **210** km/h
